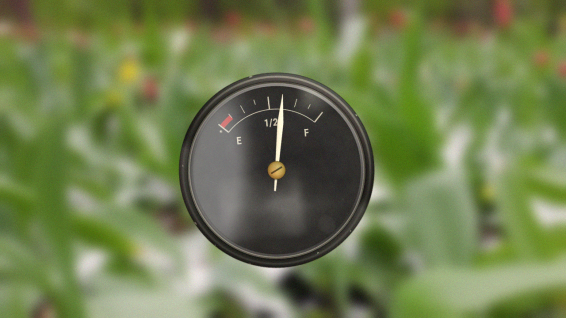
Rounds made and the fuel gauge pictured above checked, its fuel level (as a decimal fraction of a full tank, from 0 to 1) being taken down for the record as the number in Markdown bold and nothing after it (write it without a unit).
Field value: **0.625**
